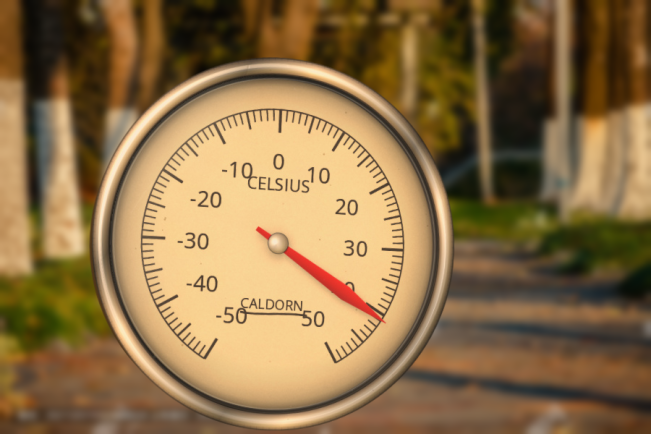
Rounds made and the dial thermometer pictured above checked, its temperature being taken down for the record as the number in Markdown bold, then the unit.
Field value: **41** °C
